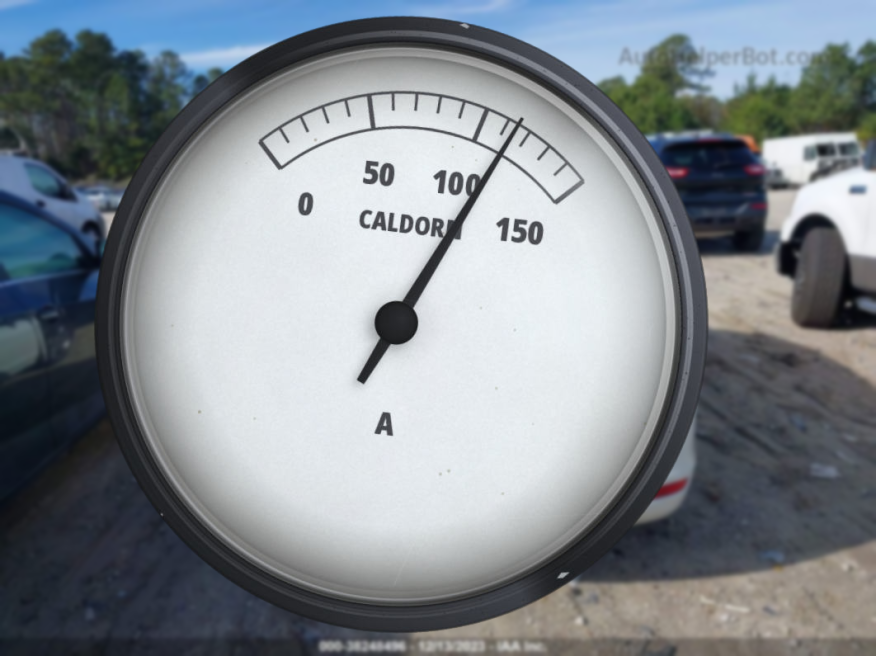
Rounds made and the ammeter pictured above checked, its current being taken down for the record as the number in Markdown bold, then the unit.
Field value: **115** A
